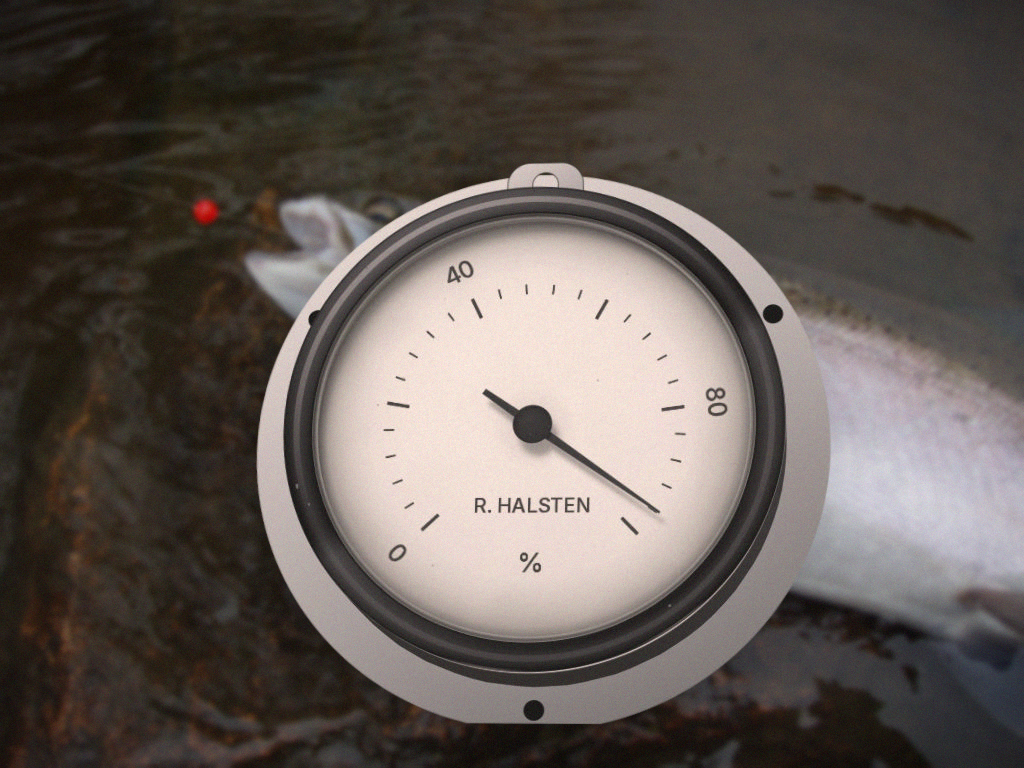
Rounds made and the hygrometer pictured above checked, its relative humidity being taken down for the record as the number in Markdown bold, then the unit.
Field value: **96** %
